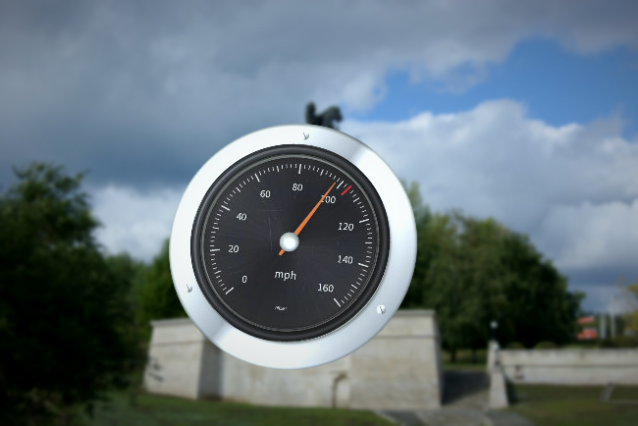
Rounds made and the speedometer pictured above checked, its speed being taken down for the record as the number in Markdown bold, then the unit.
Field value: **98** mph
